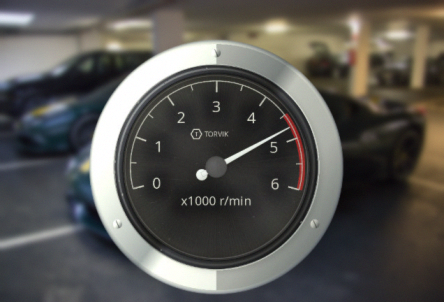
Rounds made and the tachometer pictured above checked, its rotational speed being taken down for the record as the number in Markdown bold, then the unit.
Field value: **4750** rpm
